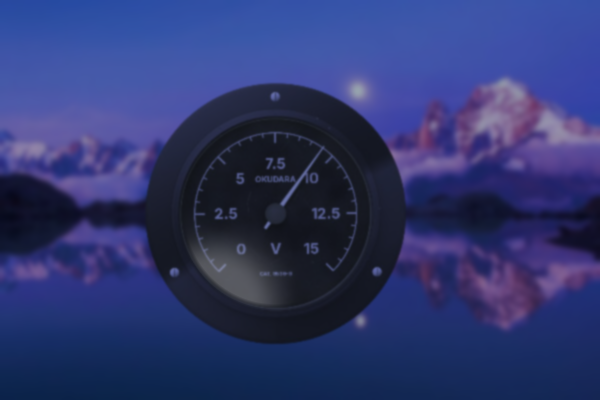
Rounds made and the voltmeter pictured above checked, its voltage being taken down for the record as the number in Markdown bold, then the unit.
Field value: **9.5** V
